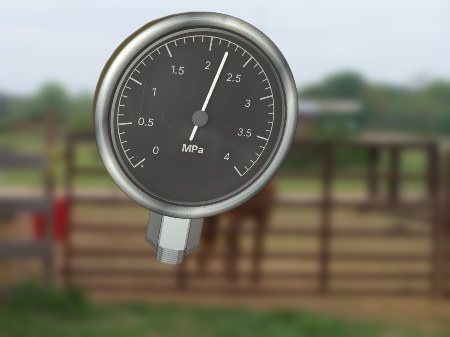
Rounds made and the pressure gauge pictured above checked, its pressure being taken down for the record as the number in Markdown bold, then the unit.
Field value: **2.2** MPa
